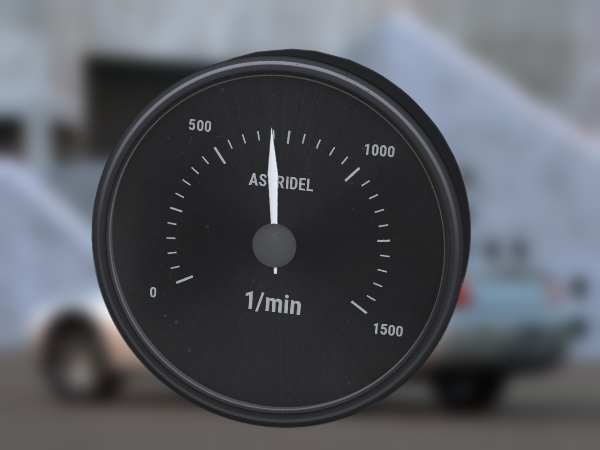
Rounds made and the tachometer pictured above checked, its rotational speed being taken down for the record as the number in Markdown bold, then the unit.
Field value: **700** rpm
